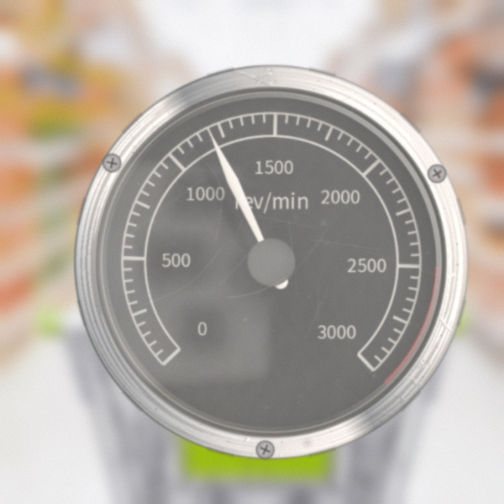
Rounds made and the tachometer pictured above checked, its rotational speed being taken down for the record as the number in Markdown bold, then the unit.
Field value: **1200** rpm
